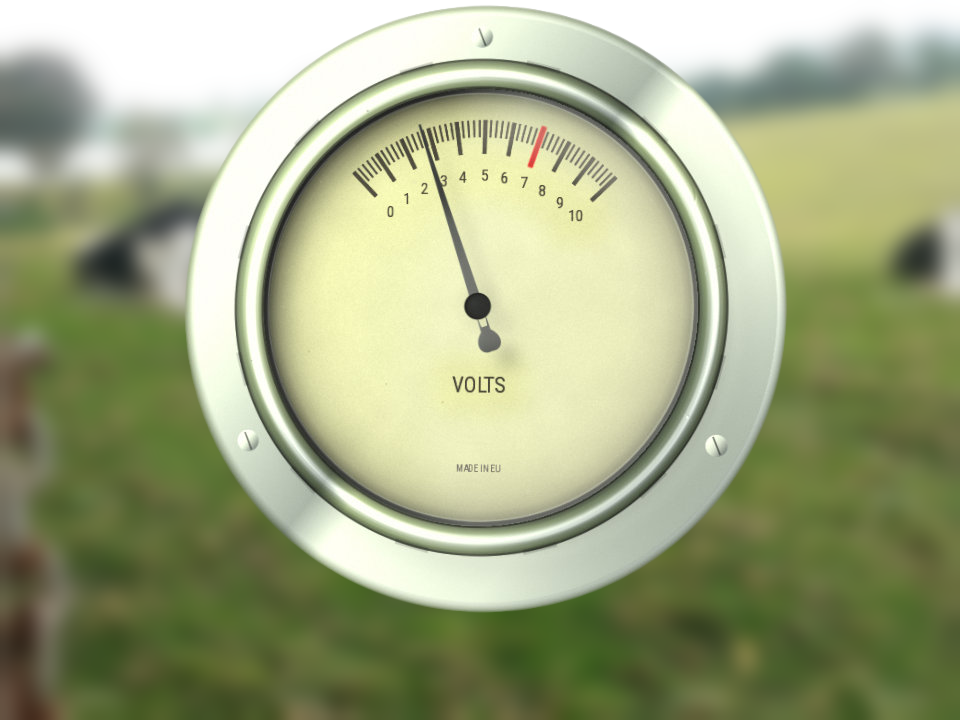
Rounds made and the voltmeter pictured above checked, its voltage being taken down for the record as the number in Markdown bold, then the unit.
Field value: **2.8** V
